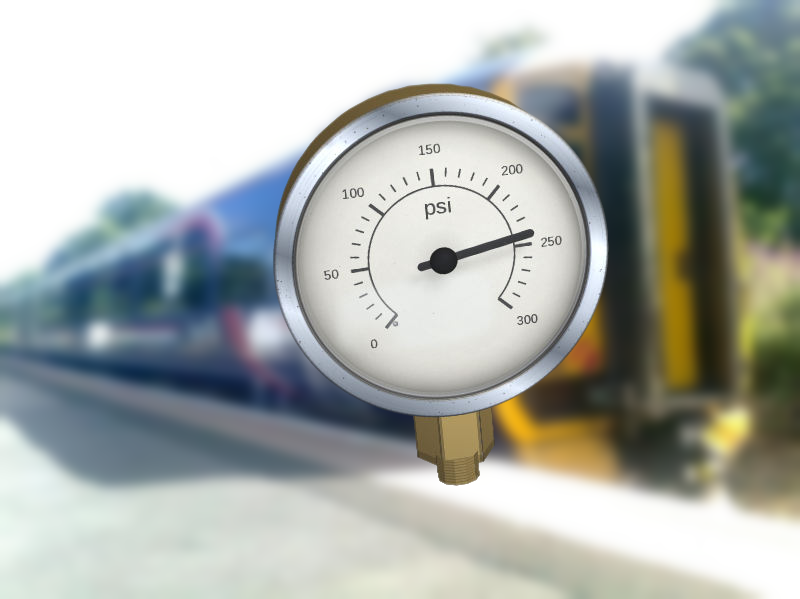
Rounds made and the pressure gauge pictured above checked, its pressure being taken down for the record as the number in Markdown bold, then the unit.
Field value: **240** psi
